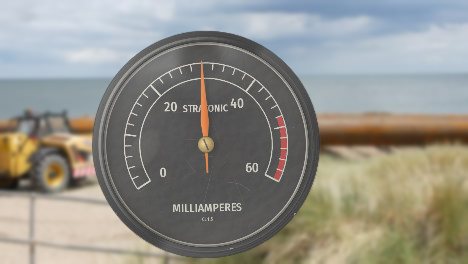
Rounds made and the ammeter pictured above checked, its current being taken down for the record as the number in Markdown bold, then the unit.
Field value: **30** mA
